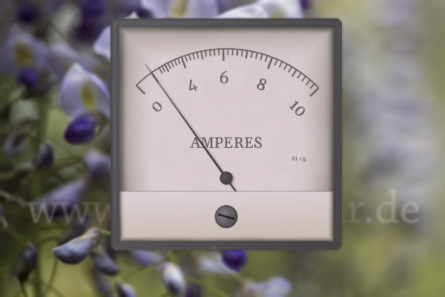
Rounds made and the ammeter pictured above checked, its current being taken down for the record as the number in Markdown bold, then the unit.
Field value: **2** A
